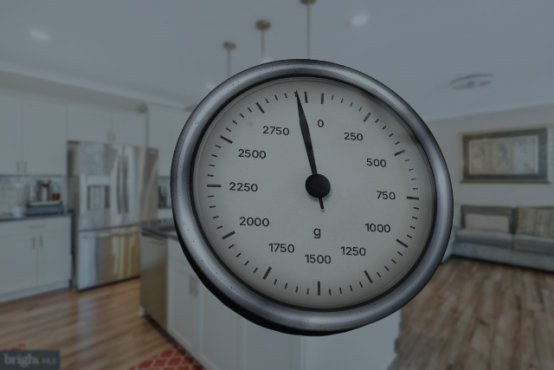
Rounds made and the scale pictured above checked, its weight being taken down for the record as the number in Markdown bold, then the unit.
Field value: **2950** g
